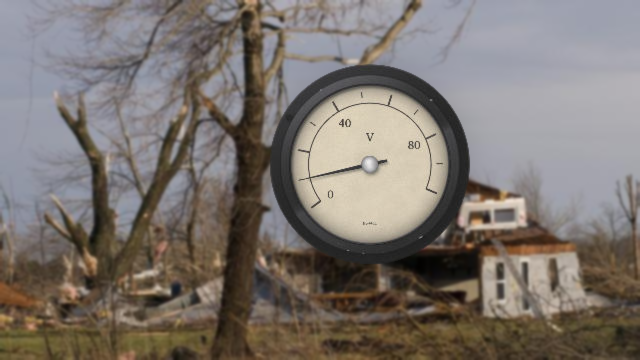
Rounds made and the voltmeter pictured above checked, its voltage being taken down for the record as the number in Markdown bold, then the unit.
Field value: **10** V
